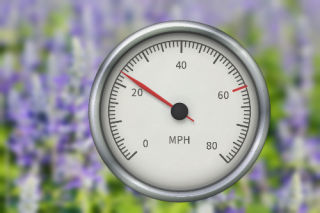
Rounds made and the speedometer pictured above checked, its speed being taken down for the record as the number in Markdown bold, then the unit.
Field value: **23** mph
